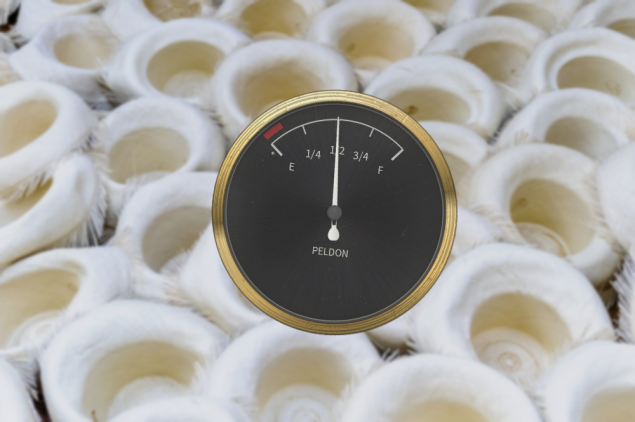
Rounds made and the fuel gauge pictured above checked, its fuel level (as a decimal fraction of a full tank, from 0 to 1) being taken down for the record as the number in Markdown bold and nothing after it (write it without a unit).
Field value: **0.5**
